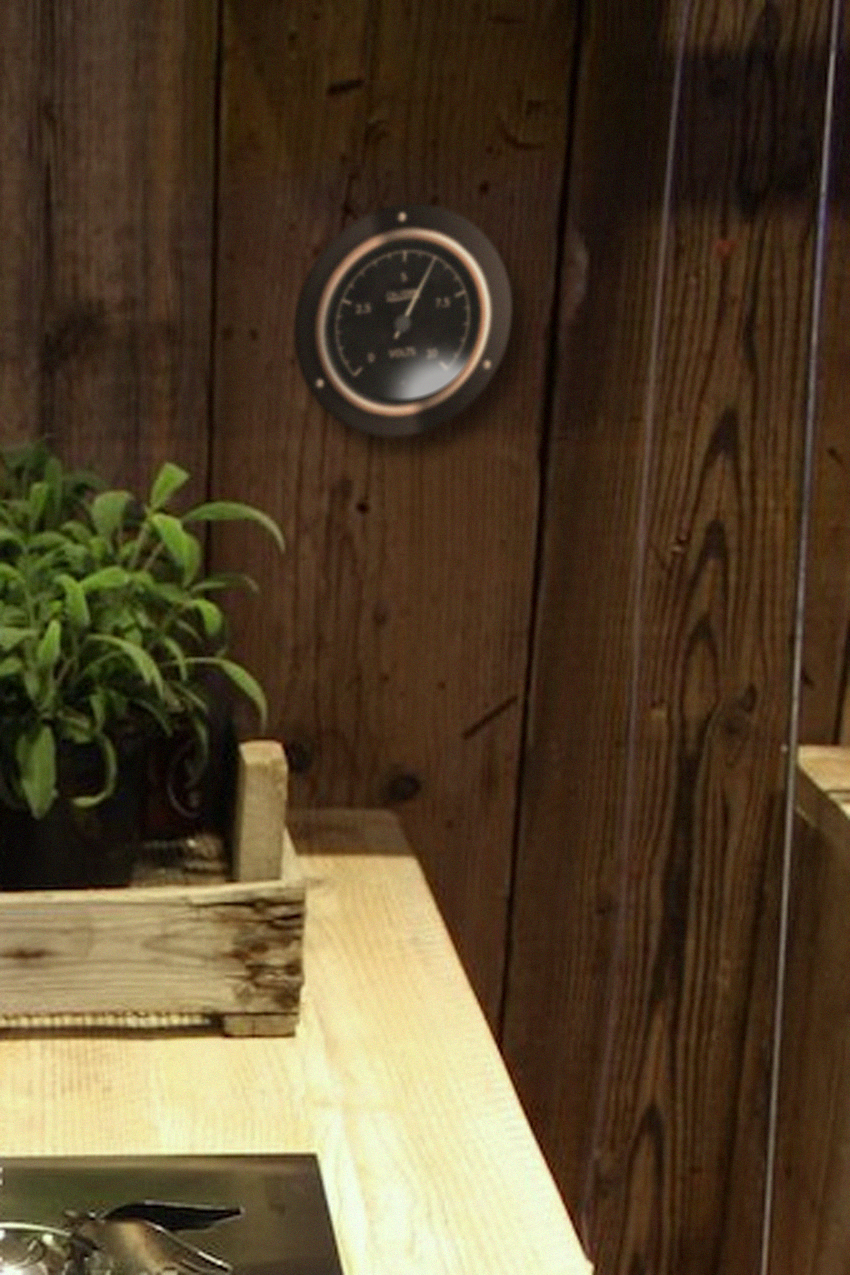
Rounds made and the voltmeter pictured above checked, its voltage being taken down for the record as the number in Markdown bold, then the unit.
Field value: **6** V
